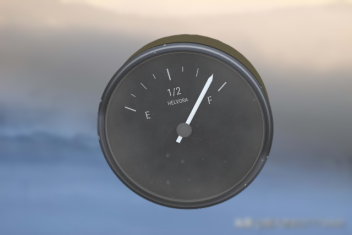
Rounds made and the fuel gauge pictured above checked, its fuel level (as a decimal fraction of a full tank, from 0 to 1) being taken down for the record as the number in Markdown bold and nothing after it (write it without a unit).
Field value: **0.875**
